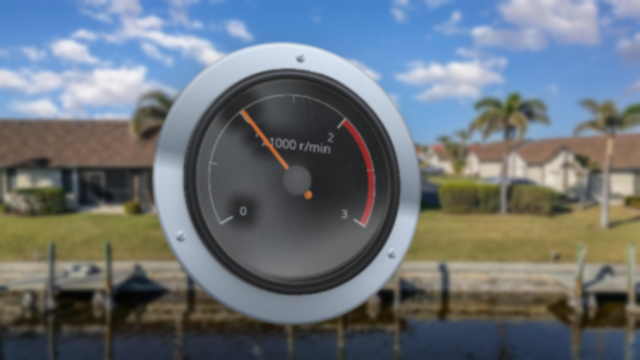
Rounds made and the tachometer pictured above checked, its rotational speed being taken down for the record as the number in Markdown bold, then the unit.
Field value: **1000** rpm
